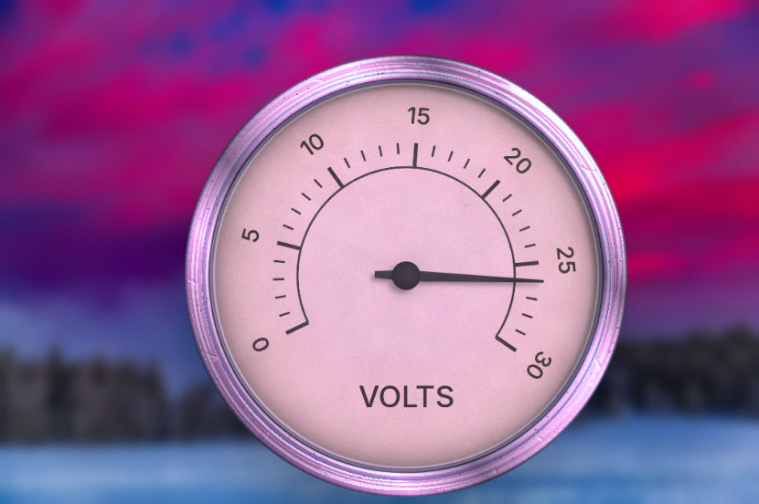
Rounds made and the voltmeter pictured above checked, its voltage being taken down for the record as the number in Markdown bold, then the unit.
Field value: **26** V
